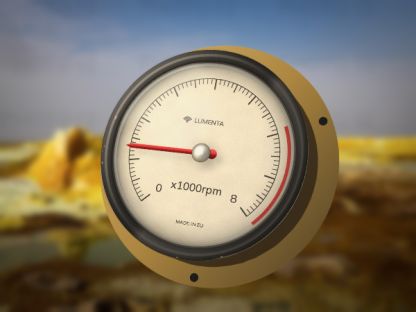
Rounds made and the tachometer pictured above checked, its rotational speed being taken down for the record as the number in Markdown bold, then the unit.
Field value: **1300** rpm
